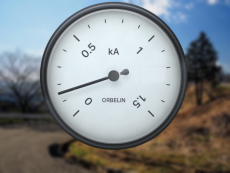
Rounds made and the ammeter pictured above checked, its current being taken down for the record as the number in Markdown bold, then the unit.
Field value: **0.15** kA
